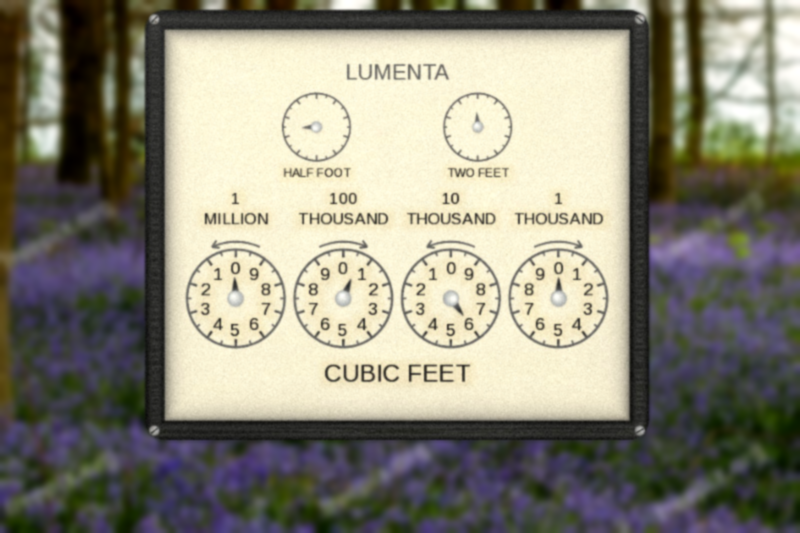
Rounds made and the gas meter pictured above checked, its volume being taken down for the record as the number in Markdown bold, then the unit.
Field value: **6000** ft³
